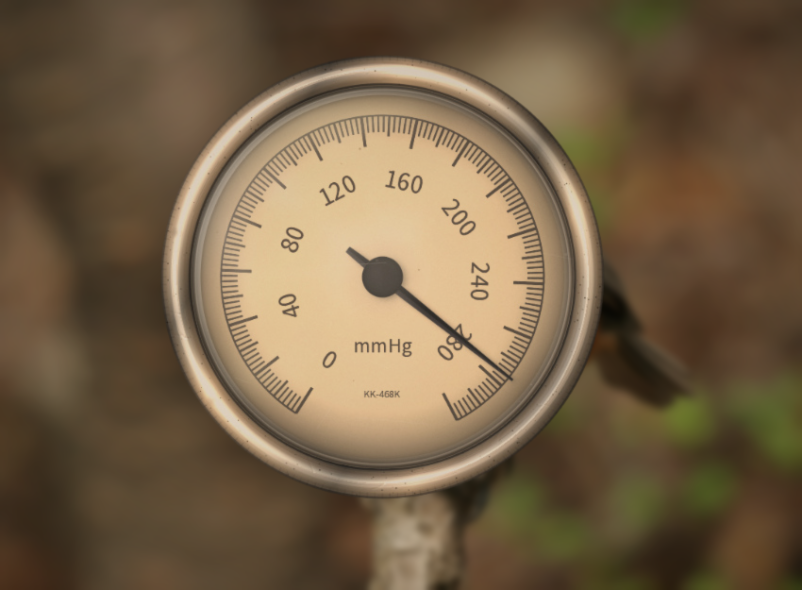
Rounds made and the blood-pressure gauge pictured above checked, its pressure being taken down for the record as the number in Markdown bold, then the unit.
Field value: **276** mmHg
